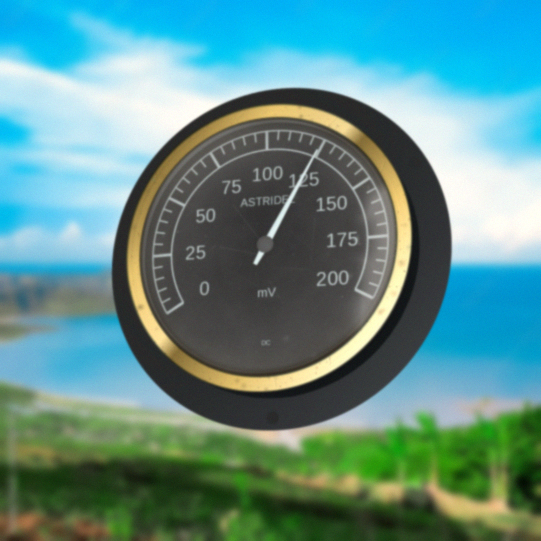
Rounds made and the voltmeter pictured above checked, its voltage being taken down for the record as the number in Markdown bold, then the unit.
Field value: **125** mV
